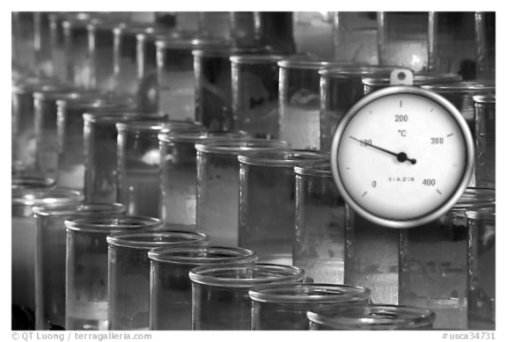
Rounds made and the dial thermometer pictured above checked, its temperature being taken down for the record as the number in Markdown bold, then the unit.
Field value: **100** °C
